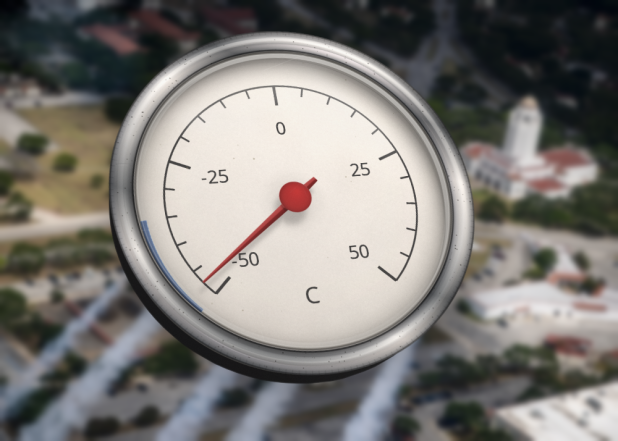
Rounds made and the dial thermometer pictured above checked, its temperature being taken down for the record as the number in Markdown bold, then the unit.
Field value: **-47.5** °C
